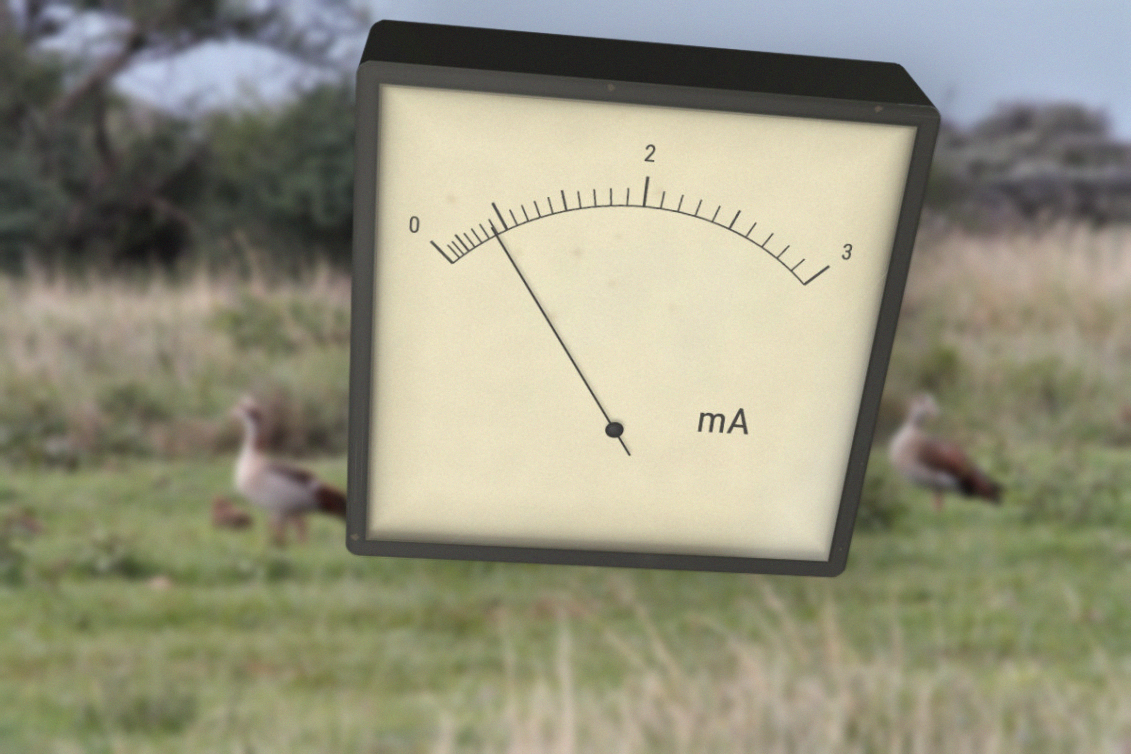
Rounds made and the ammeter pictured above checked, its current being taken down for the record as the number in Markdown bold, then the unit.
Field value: **0.9** mA
